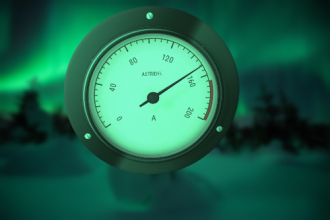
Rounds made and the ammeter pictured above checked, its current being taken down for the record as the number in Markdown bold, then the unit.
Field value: **150** A
